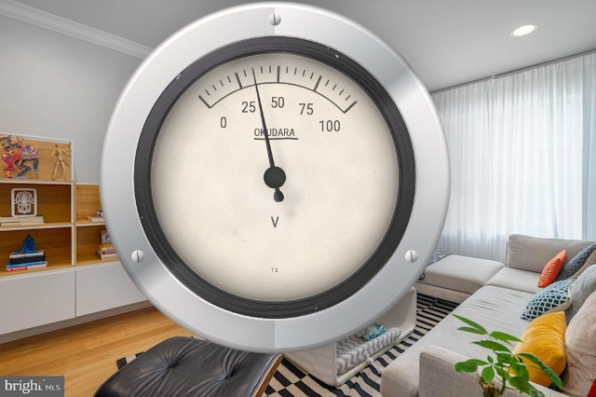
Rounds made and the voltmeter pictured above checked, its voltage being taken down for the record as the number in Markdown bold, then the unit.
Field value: **35** V
